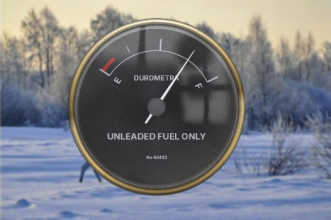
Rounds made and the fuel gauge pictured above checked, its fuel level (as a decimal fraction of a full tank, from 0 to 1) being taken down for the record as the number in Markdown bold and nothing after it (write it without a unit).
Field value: **0.75**
